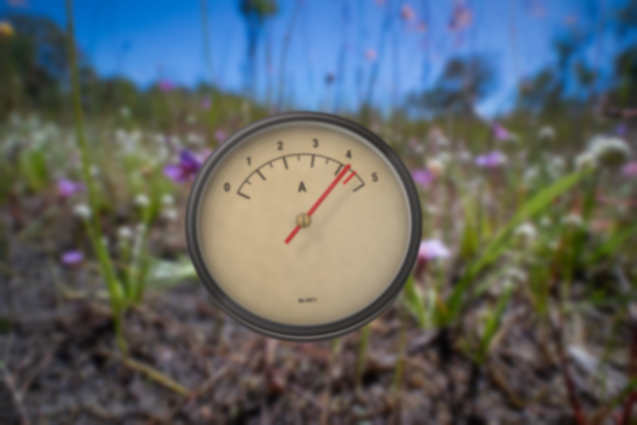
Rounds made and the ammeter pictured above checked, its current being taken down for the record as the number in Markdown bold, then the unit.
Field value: **4.25** A
